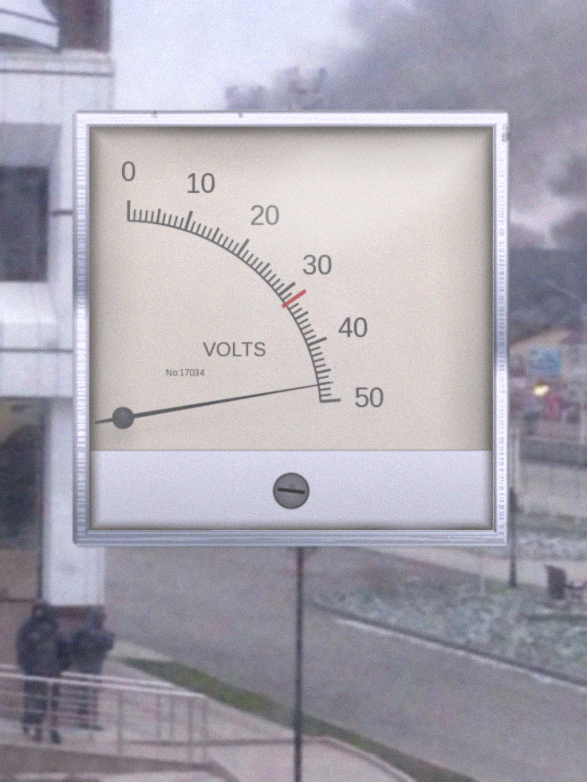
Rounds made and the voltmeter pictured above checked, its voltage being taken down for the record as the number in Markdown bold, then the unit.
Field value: **47** V
